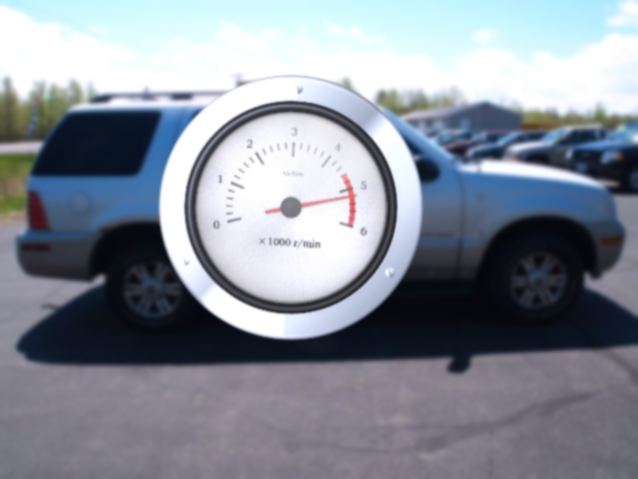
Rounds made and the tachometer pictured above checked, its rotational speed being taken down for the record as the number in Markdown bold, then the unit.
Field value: **5200** rpm
